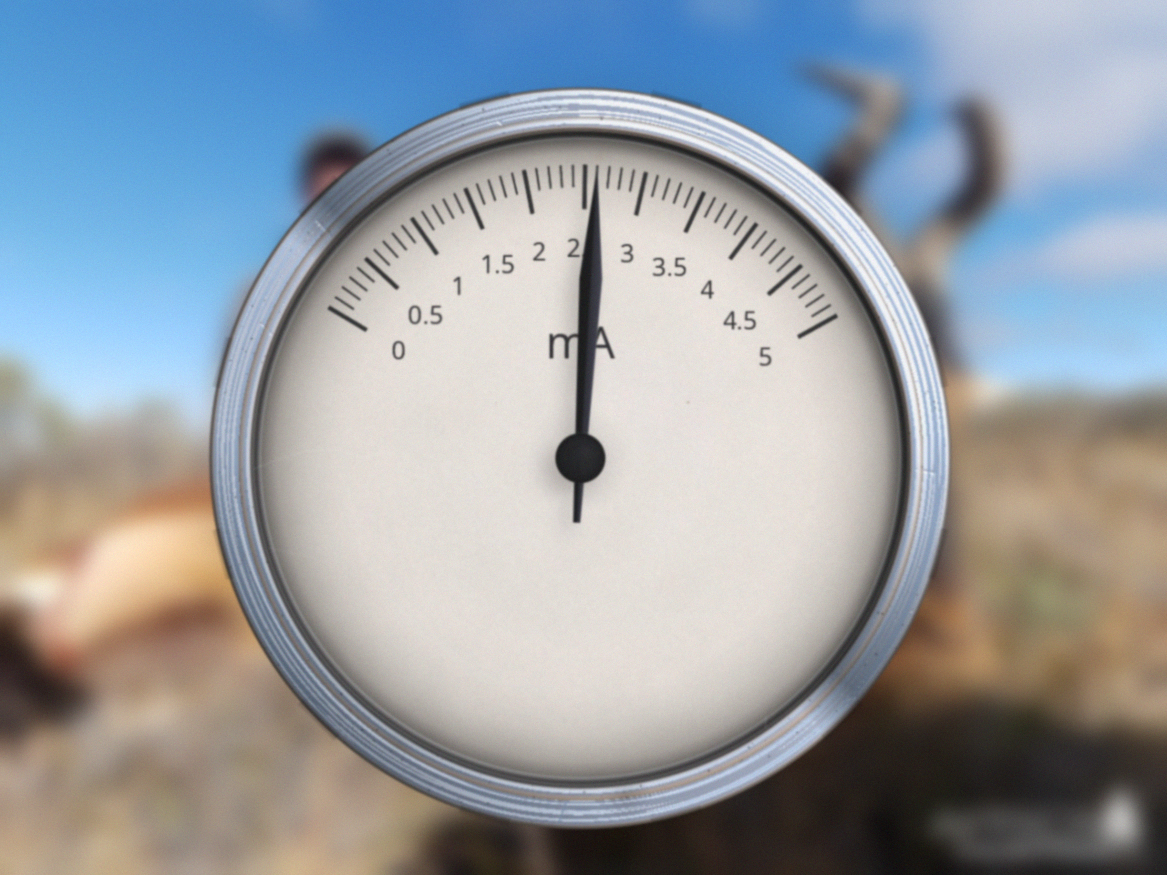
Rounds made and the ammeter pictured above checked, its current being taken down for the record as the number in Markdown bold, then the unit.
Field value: **2.6** mA
